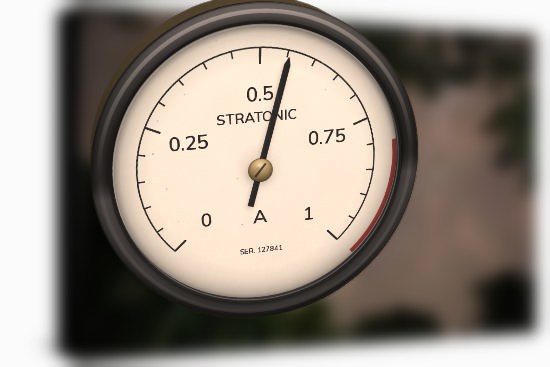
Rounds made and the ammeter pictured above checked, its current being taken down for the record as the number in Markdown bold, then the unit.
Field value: **0.55** A
